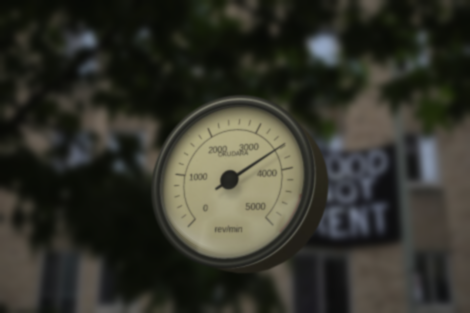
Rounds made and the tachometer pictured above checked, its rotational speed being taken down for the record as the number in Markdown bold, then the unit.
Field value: **3600** rpm
